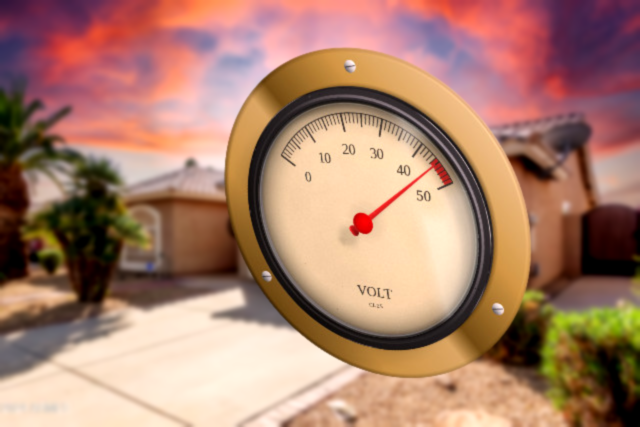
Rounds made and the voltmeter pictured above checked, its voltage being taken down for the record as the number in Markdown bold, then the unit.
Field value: **45** V
